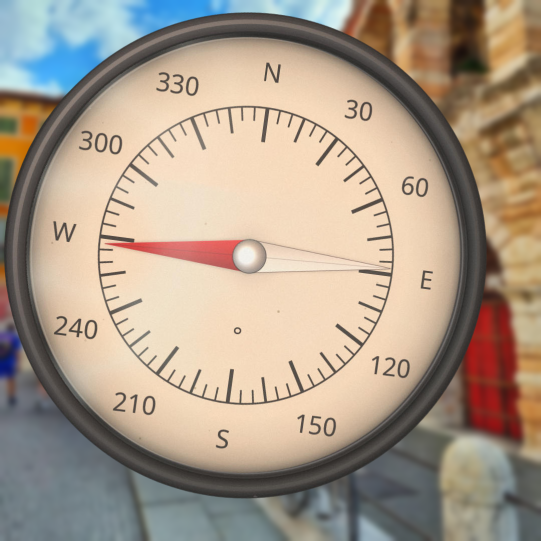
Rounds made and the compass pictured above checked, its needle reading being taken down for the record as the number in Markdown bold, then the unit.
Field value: **267.5** °
